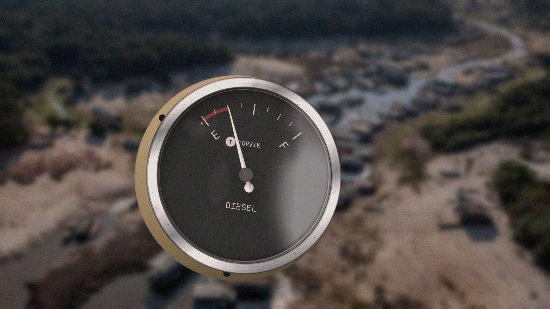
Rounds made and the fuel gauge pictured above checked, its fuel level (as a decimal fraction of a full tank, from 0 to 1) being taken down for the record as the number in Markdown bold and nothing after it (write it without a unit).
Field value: **0.25**
